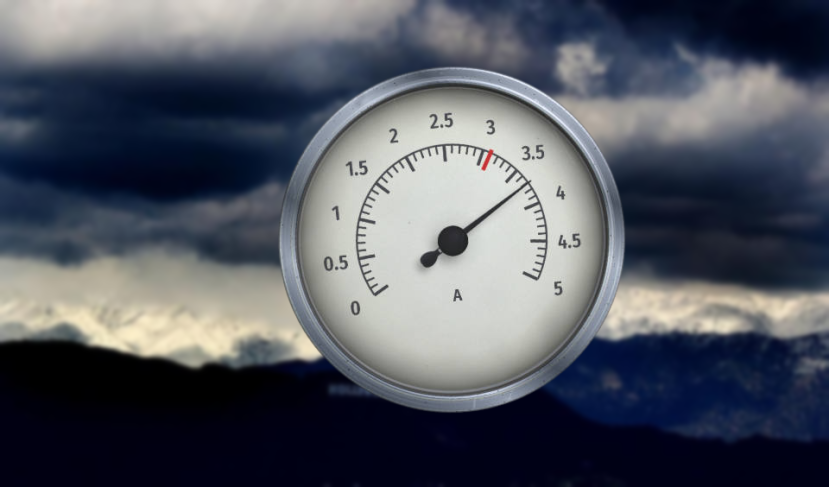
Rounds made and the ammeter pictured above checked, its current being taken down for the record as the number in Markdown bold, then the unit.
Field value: **3.7** A
